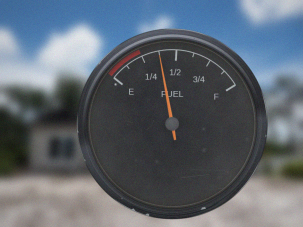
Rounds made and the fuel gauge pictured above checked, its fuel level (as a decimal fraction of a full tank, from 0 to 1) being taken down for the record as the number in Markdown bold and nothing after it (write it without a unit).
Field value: **0.375**
